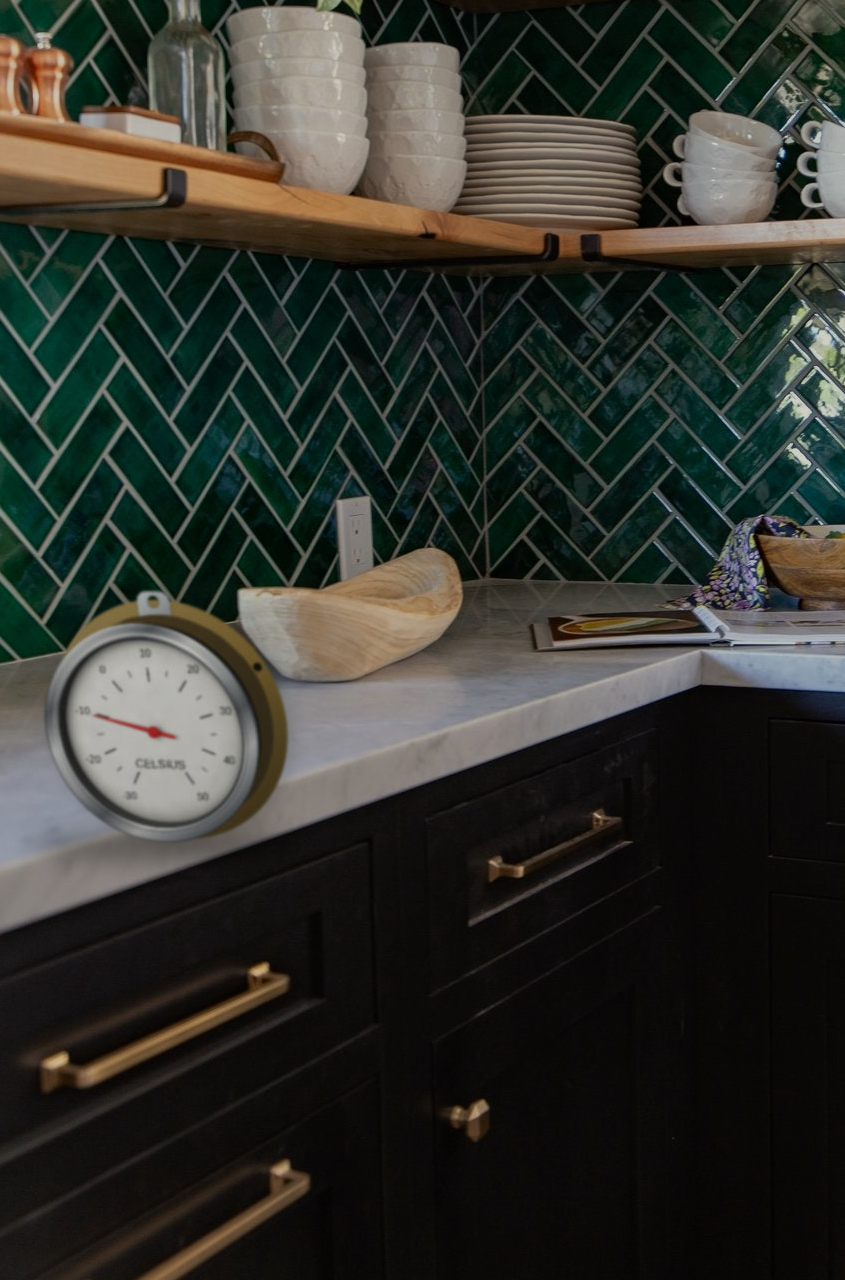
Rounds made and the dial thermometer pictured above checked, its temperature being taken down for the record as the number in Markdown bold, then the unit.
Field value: **-10** °C
